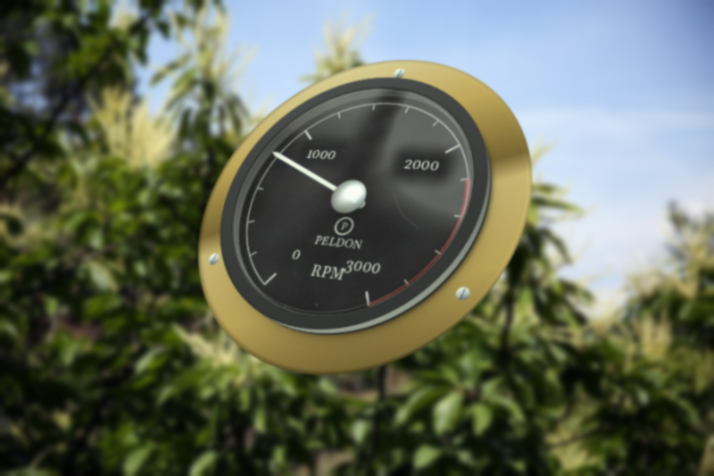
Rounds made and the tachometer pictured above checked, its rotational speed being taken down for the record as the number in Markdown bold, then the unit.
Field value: **800** rpm
